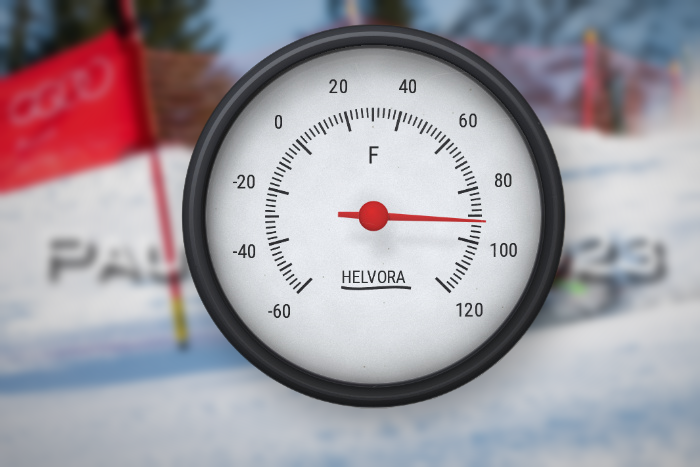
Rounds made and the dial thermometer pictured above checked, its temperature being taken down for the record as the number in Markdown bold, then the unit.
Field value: **92** °F
